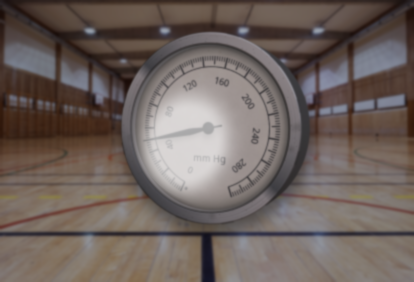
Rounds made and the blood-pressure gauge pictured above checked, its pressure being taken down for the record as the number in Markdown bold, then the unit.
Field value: **50** mmHg
